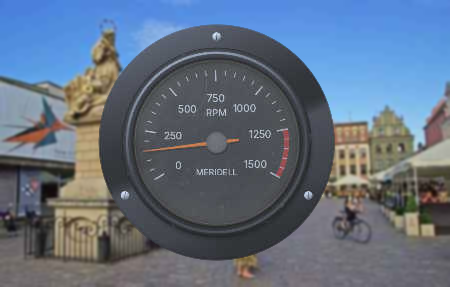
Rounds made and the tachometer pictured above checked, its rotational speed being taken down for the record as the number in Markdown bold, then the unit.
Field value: **150** rpm
